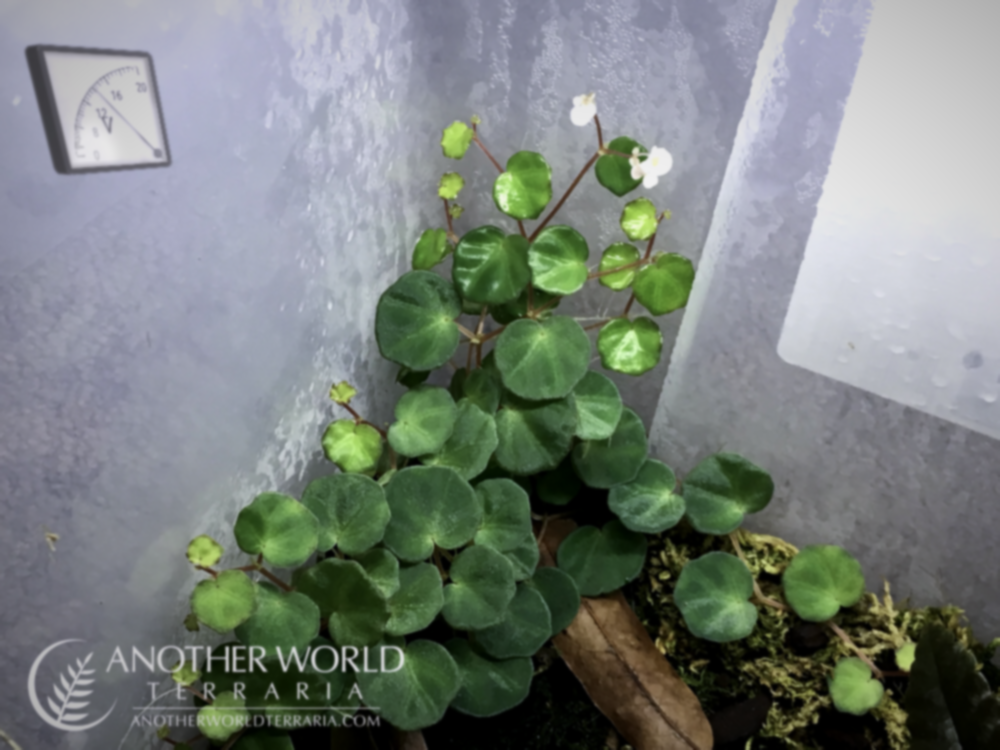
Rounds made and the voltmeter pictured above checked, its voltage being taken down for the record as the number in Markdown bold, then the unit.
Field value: **14** V
